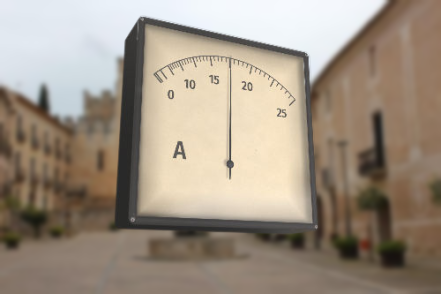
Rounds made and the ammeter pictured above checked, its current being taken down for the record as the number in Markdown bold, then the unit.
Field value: **17.5** A
